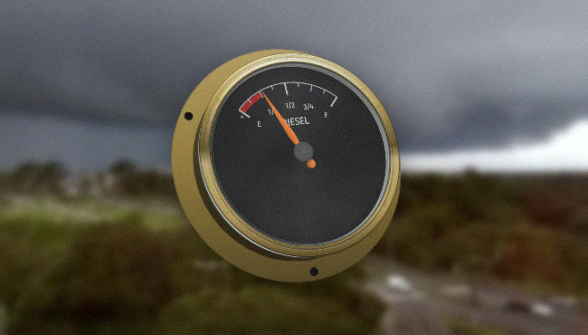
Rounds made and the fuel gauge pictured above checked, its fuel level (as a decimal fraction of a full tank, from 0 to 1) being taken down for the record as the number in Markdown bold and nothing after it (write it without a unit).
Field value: **0.25**
